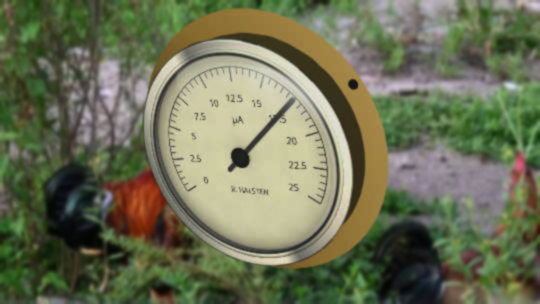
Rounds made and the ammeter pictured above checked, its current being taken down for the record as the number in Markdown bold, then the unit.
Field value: **17.5** µA
